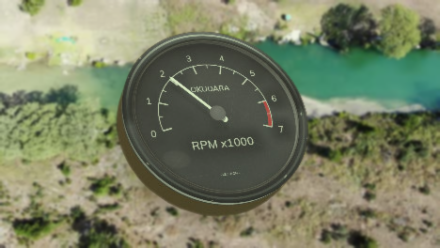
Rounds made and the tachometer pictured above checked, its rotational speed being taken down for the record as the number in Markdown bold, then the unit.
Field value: **2000** rpm
